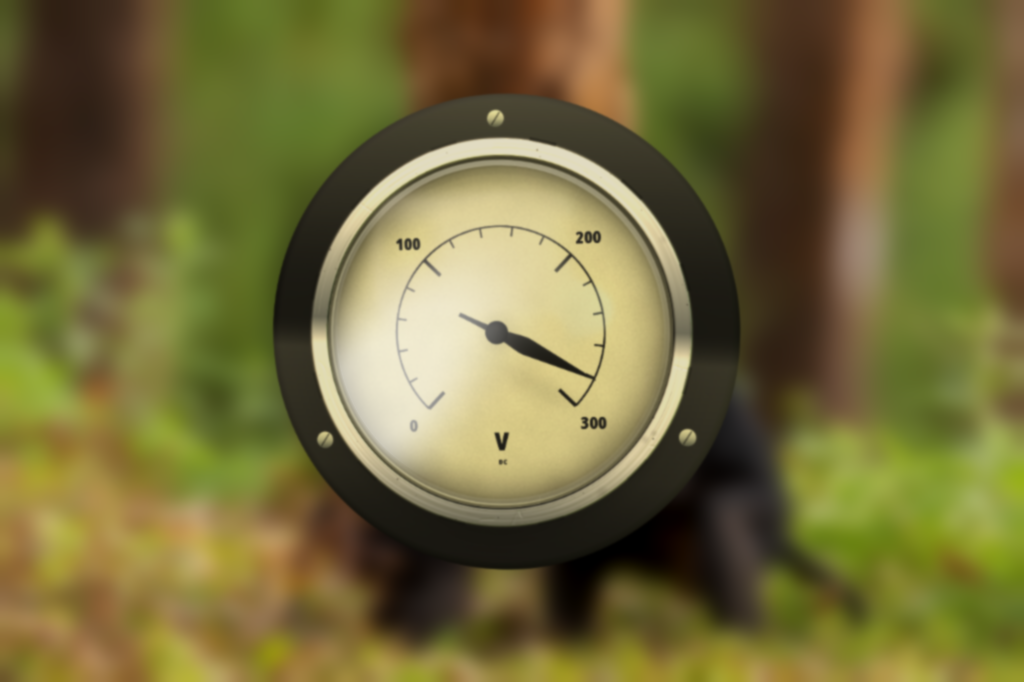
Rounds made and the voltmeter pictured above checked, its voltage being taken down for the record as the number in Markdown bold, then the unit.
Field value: **280** V
